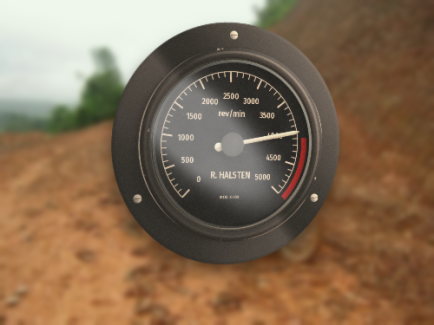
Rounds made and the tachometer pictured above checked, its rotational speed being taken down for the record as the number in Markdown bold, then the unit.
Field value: **4000** rpm
